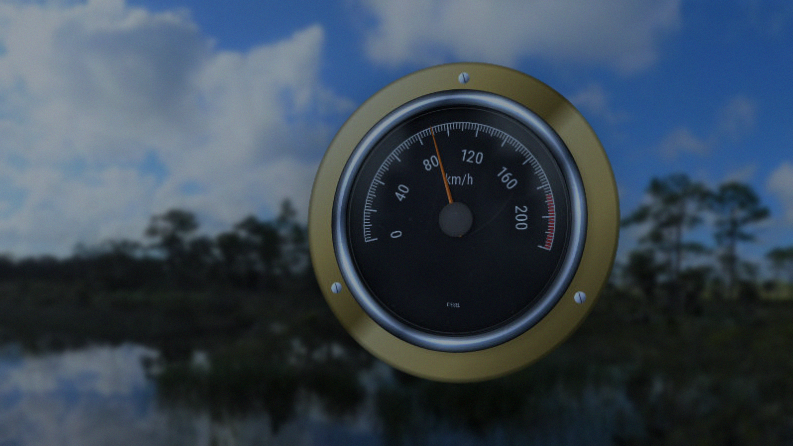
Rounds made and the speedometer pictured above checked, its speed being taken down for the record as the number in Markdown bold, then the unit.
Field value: **90** km/h
